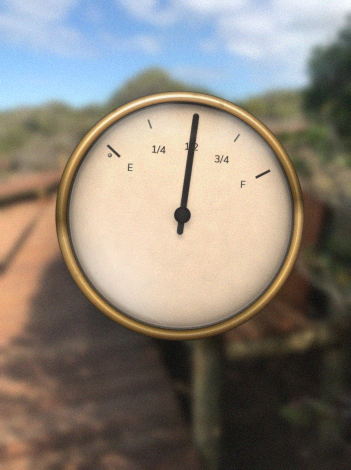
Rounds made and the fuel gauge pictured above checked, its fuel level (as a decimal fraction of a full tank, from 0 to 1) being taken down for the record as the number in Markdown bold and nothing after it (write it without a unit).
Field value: **0.5**
